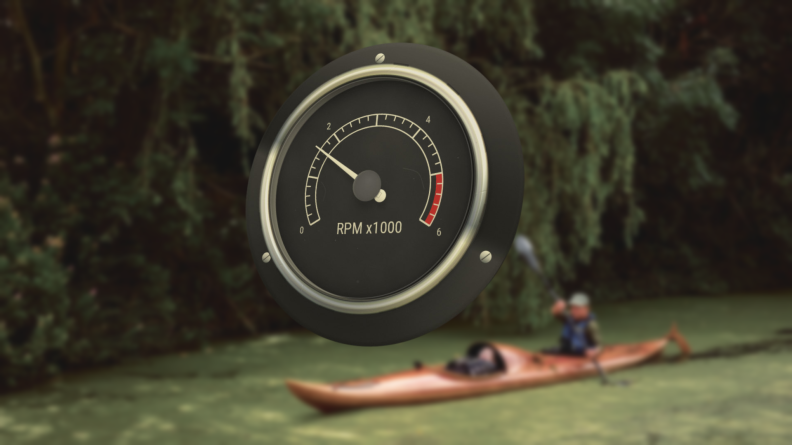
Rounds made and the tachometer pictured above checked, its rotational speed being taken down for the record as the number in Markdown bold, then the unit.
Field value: **1600** rpm
